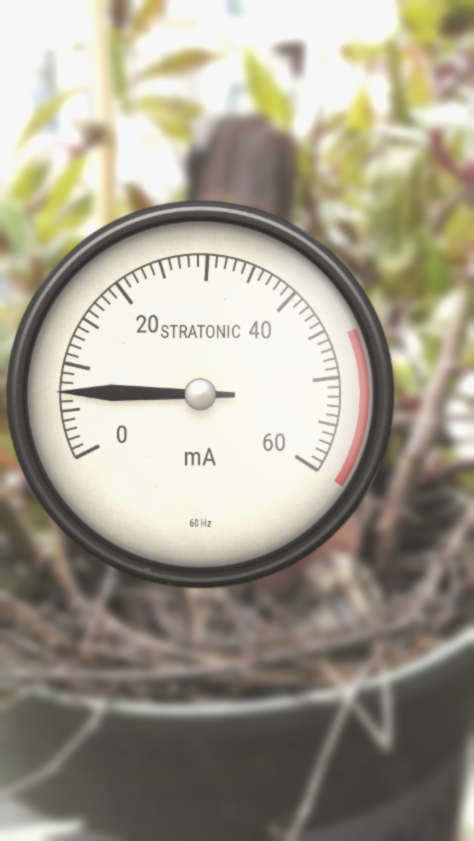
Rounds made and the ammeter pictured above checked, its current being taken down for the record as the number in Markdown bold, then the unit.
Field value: **7** mA
